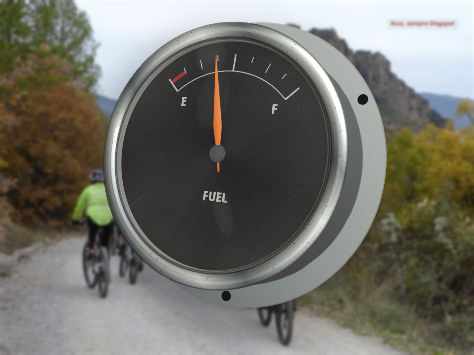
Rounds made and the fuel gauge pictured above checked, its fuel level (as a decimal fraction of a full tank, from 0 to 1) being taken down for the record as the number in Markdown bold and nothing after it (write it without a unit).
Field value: **0.375**
